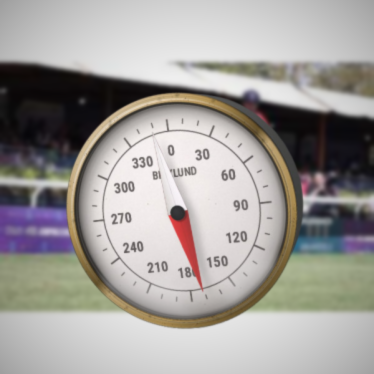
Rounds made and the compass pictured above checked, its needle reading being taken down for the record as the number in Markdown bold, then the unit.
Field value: **170** °
